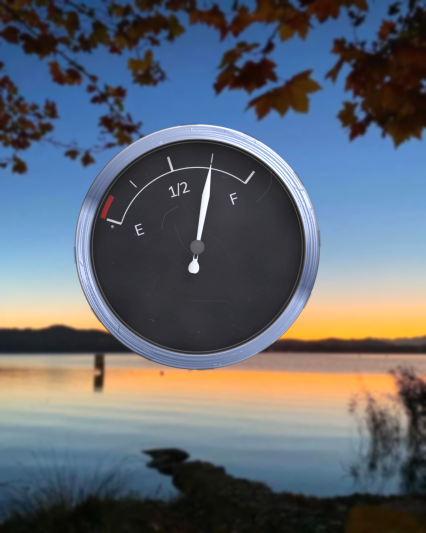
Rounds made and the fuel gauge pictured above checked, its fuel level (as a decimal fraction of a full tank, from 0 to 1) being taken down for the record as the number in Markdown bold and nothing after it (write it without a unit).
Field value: **0.75**
